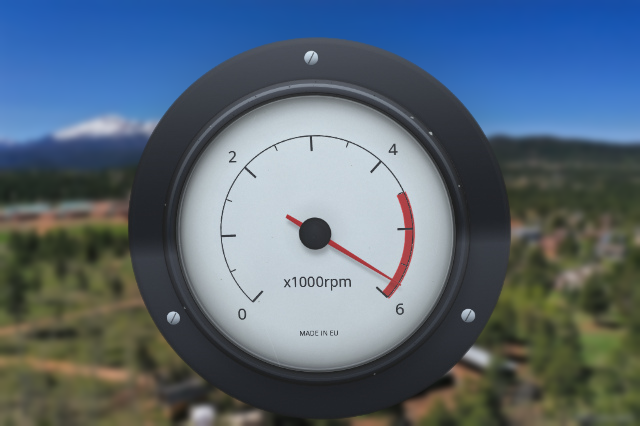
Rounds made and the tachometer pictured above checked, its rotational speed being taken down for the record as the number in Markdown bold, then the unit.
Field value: **5750** rpm
